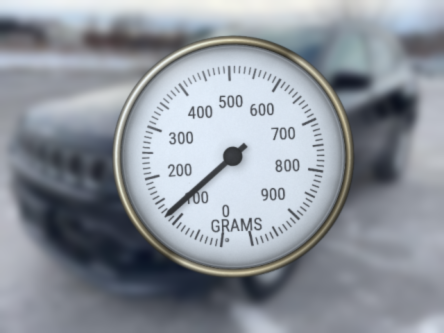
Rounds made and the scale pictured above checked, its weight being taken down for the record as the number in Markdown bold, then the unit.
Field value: **120** g
